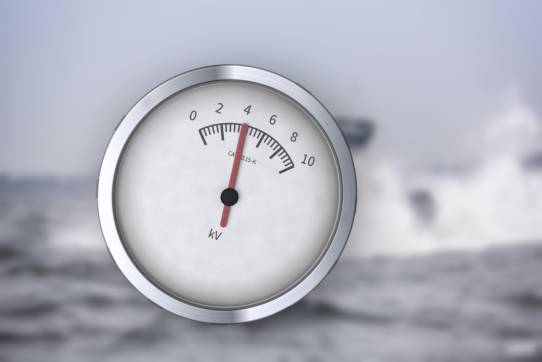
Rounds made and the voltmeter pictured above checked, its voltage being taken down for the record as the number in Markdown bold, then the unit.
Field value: **4** kV
